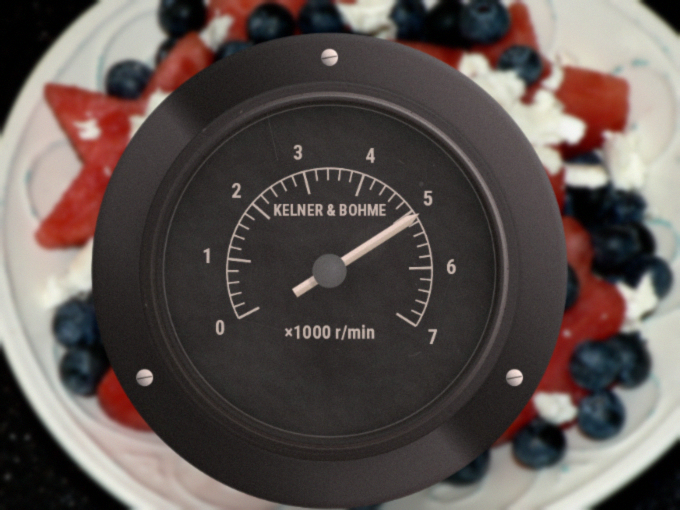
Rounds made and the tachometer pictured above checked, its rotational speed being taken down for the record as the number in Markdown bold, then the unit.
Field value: **5100** rpm
